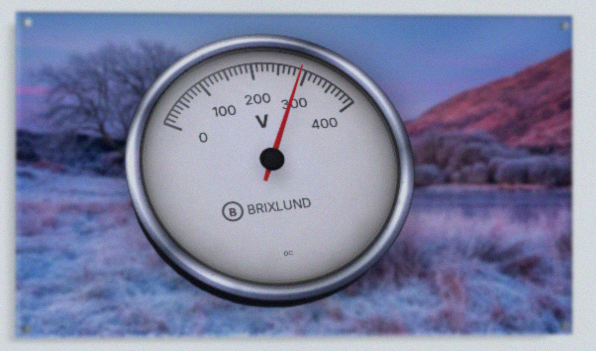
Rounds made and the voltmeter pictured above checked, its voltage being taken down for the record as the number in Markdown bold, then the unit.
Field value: **290** V
